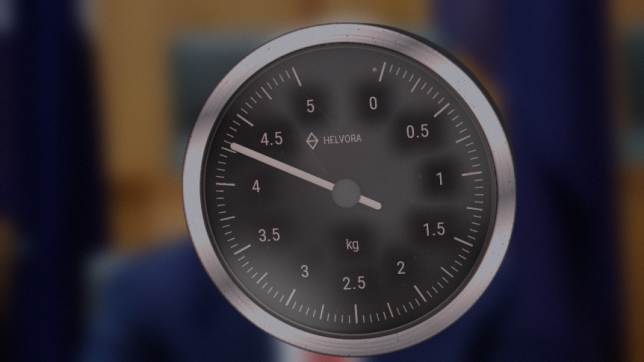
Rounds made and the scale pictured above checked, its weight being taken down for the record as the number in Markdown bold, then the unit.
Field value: **4.3** kg
